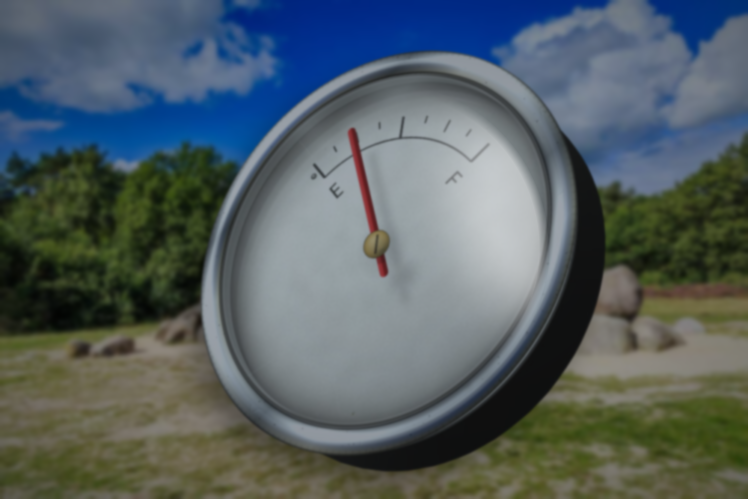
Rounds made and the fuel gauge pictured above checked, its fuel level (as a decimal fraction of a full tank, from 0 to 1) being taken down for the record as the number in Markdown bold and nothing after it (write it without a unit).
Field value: **0.25**
